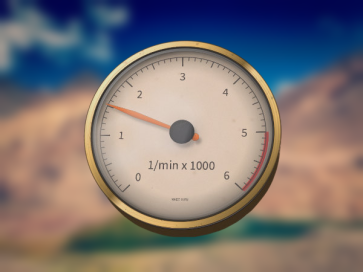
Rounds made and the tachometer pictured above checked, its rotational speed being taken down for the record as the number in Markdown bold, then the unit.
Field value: **1500** rpm
